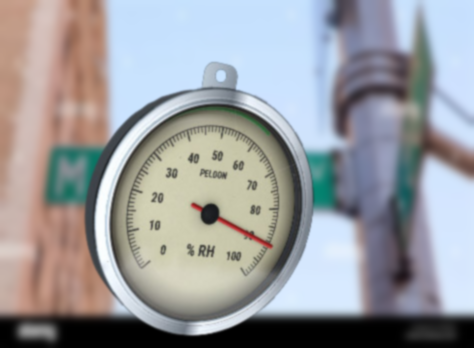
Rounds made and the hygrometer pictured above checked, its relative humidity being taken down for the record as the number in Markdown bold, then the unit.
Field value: **90** %
